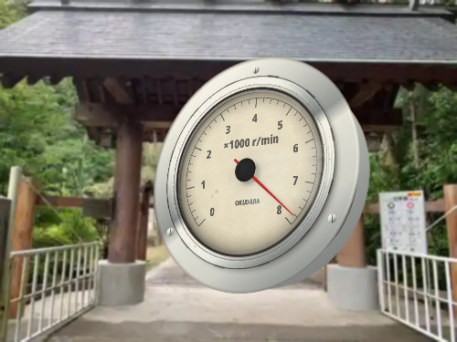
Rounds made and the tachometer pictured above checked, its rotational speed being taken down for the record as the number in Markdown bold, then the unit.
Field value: **7800** rpm
